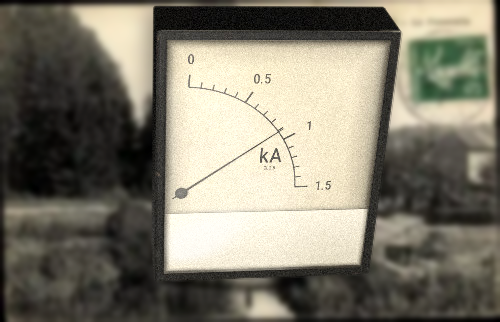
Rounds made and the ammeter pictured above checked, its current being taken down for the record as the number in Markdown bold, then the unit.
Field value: **0.9** kA
